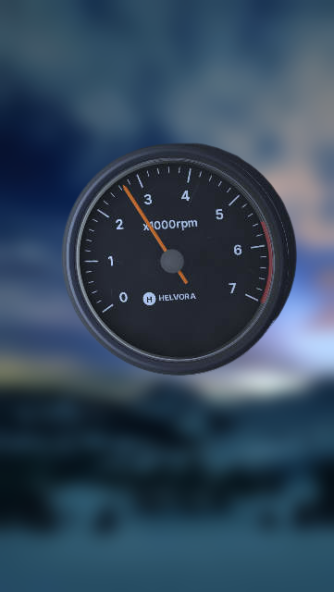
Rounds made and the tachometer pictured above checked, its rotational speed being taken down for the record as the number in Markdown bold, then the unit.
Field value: **2700** rpm
